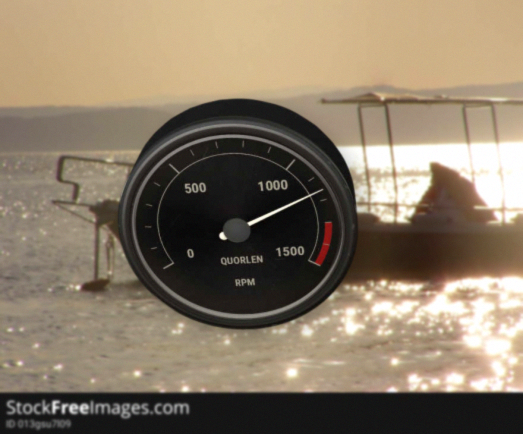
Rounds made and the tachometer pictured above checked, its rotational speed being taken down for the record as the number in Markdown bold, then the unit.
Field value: **1150** rpm
